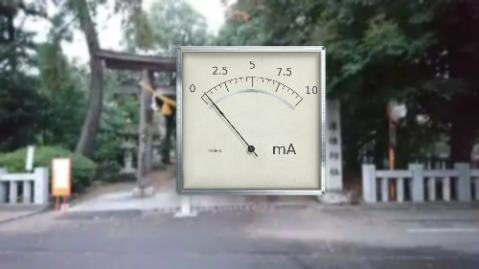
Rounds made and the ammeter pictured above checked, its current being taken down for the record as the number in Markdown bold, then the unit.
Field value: **0.5** mA
